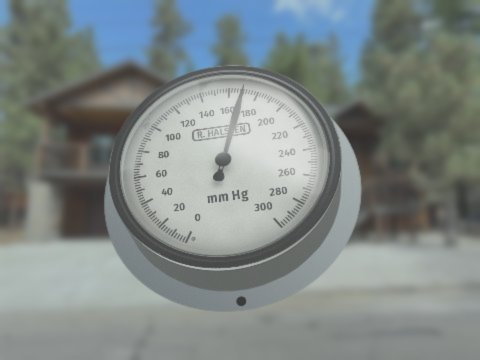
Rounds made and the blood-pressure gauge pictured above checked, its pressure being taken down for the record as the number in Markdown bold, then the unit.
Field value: **170** mmHg
